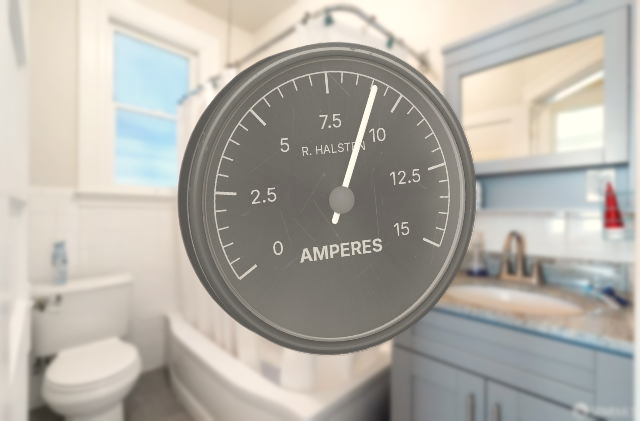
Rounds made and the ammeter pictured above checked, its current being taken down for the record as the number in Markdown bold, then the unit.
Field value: **9** A
